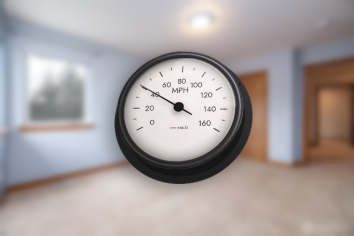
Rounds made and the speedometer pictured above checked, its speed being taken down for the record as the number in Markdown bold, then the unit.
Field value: **40** mph
